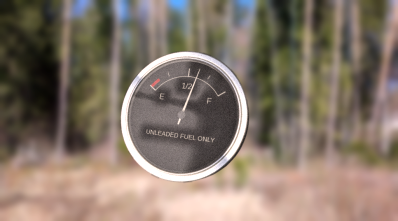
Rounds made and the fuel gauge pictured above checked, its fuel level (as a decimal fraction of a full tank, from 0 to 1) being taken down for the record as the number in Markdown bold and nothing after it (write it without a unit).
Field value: **0.625**
